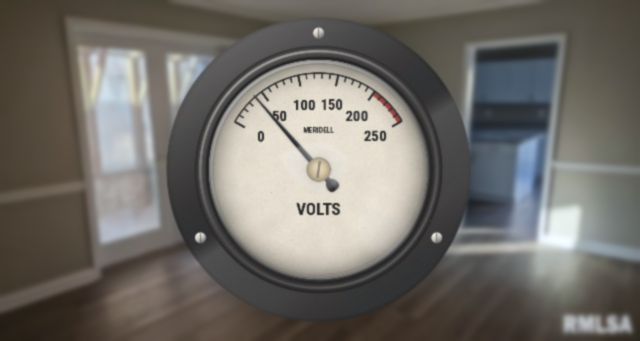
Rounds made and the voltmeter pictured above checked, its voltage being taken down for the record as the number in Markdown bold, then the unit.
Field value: **40** V
